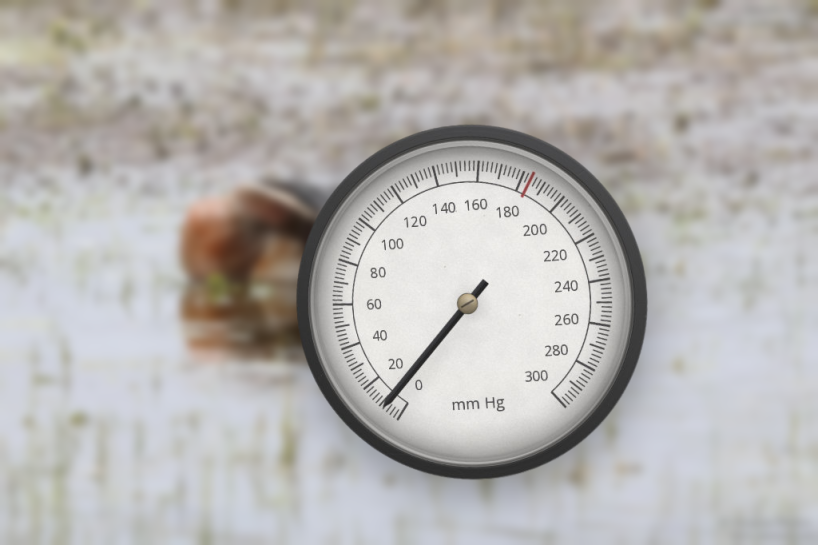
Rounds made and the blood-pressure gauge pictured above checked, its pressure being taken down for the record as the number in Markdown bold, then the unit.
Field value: **8** mmHg
